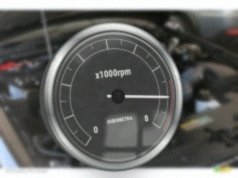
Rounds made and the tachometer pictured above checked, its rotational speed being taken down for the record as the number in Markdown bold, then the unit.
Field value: **7000** rpm
